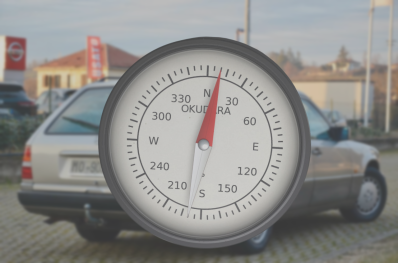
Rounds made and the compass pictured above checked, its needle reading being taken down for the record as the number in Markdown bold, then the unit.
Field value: **10** °
